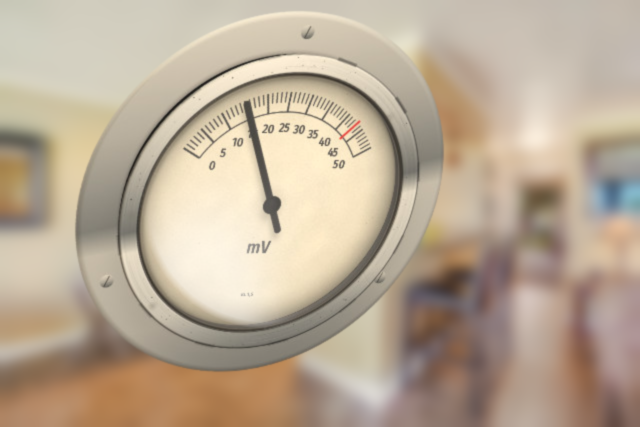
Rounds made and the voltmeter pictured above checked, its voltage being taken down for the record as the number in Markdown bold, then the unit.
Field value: **15** mV
